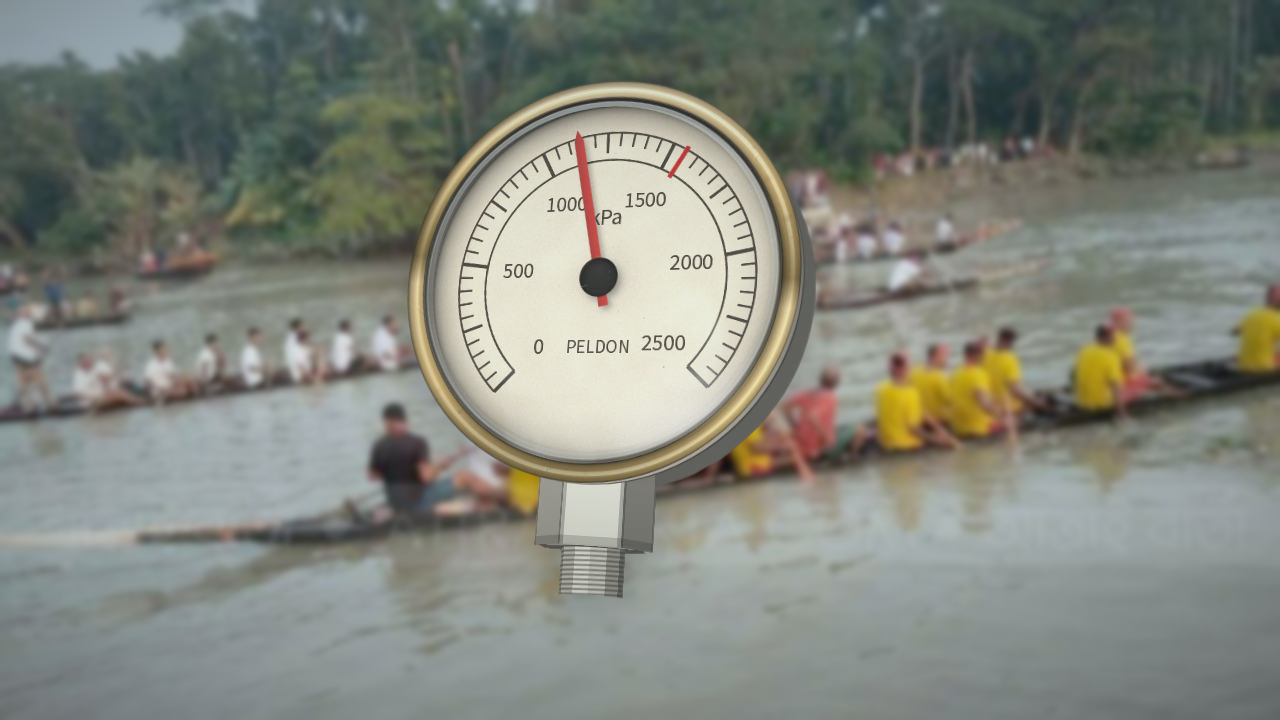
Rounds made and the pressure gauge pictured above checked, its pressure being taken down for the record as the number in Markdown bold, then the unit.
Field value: **1150** kPa
